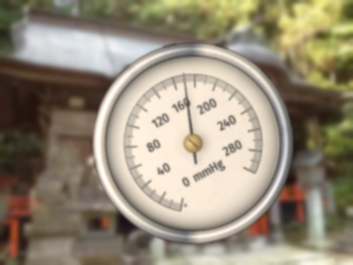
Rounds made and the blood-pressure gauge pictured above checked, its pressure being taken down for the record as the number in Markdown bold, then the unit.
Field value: **170** mmHg
